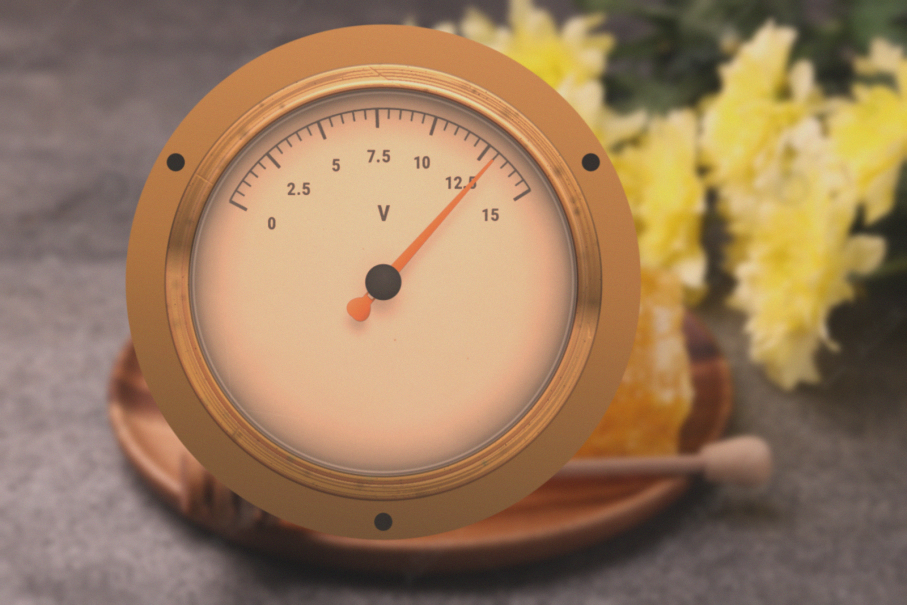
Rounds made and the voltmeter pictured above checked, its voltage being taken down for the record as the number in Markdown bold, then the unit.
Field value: **13** V
